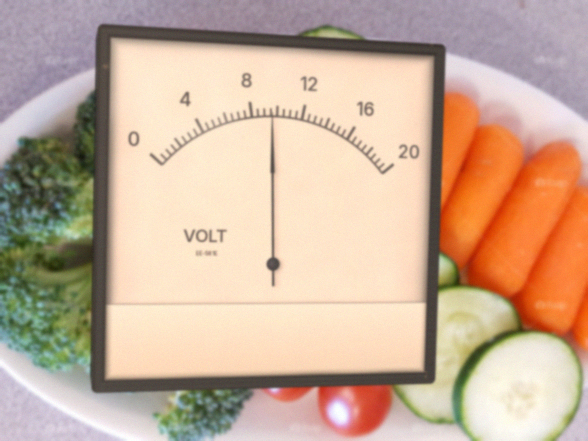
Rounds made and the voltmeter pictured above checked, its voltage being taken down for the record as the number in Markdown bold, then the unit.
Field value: **9.5** V
